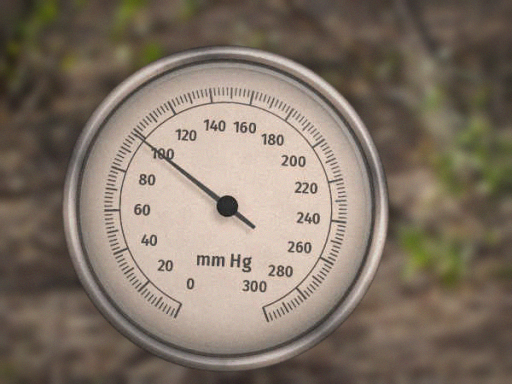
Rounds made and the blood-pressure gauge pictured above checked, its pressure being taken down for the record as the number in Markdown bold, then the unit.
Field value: **98** mmHg
